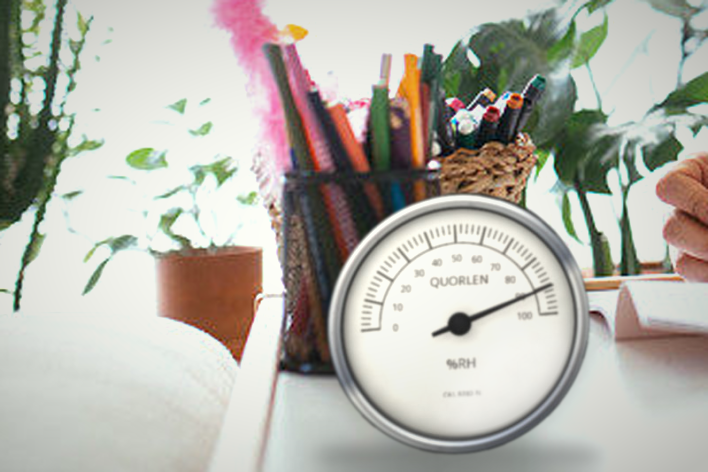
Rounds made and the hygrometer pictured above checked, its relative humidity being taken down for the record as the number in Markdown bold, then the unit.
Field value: **90** %
